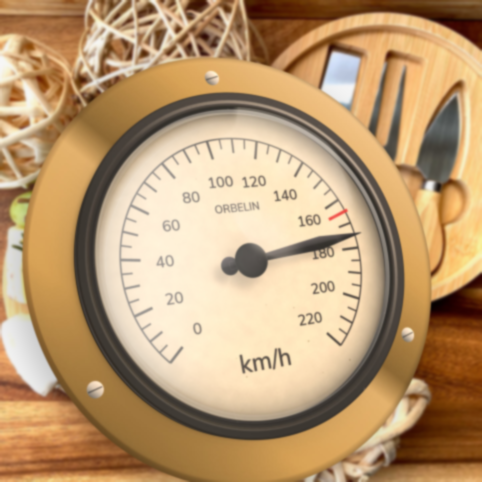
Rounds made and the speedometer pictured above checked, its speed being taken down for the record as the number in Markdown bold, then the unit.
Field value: **175** km/h
